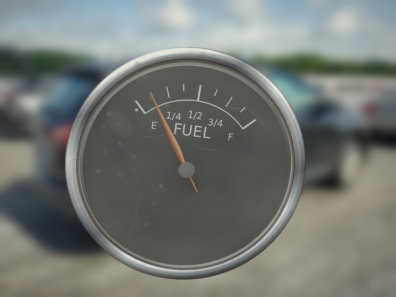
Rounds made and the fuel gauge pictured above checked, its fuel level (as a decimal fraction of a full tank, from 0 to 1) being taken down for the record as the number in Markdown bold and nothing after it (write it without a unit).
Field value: **0.125**
